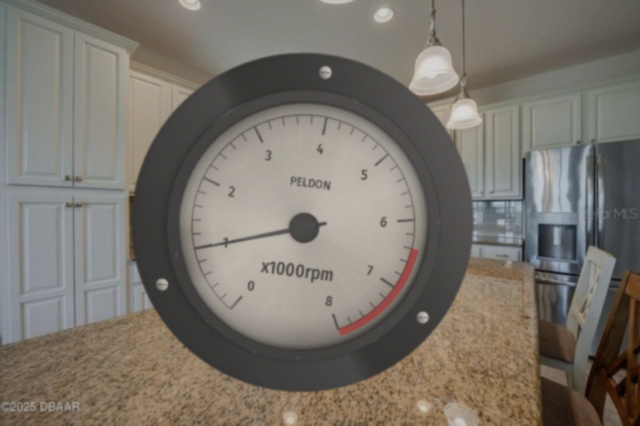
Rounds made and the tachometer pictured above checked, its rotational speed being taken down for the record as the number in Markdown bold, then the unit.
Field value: **1000** rpm
